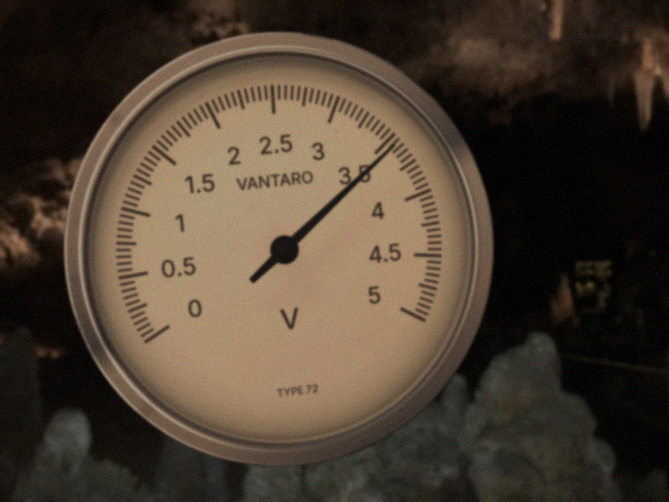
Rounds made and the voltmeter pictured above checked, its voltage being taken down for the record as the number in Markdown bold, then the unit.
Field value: **3.55** V
